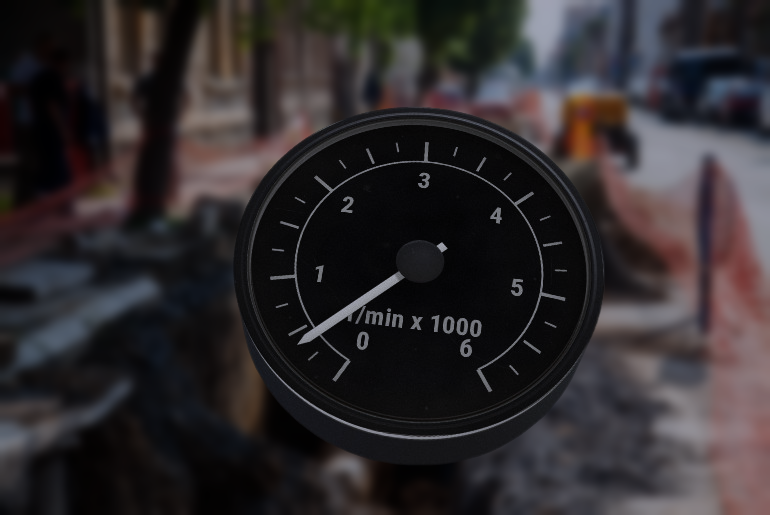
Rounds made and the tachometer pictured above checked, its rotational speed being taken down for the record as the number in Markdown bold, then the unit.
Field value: **375** rpm
